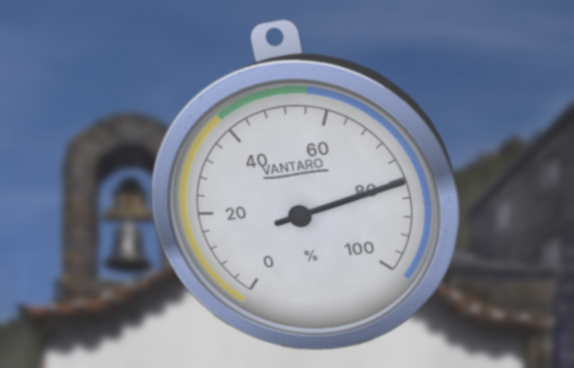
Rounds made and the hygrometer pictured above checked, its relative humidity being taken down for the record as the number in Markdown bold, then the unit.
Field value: **80** %
